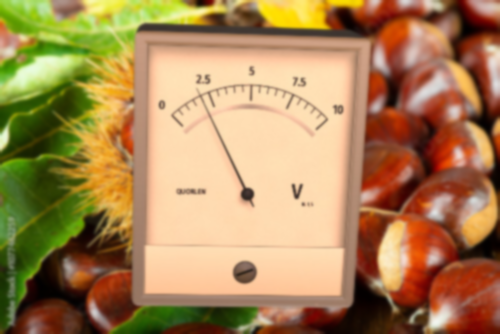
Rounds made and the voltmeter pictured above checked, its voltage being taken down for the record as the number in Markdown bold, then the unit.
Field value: **2** V
